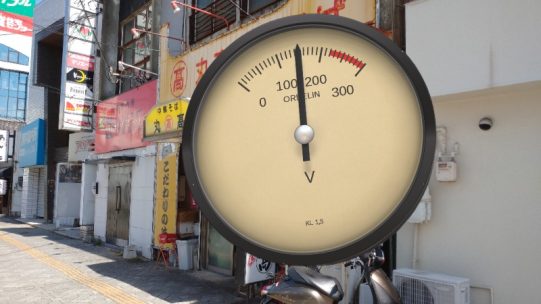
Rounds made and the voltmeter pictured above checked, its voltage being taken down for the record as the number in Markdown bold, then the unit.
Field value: **150** V
